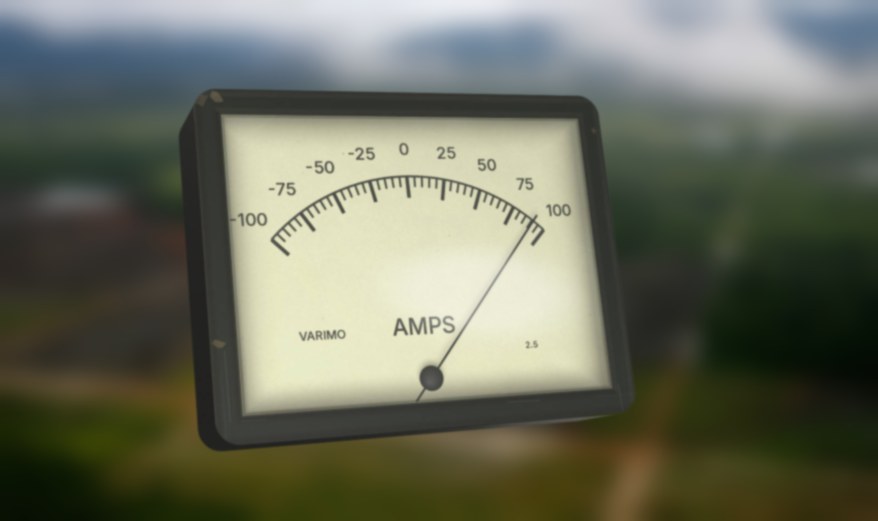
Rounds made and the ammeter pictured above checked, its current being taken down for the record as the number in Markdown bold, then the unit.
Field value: **90** A
